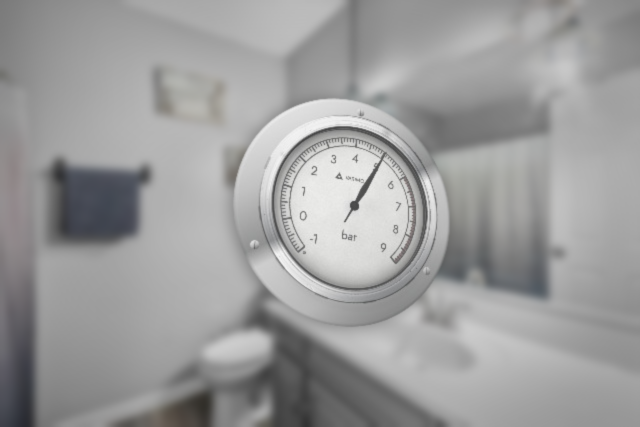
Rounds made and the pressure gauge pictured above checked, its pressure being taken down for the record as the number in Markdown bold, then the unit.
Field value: **5** bar
